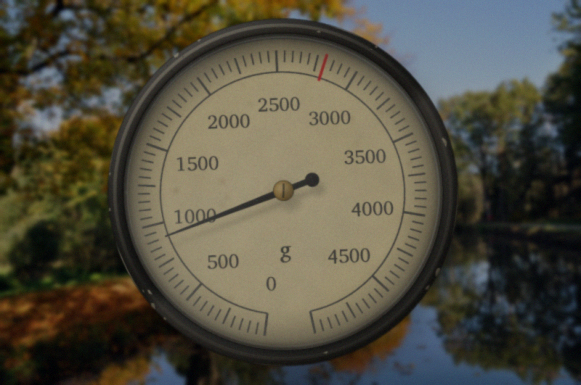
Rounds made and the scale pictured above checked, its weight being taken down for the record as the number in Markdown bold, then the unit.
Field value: **900** g
